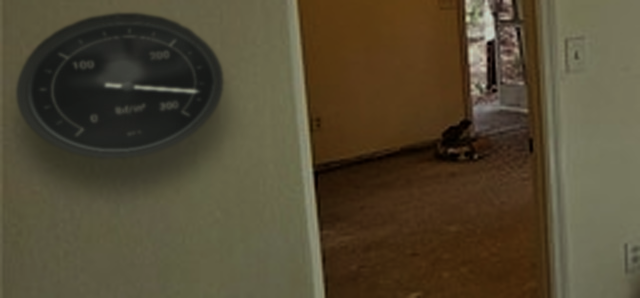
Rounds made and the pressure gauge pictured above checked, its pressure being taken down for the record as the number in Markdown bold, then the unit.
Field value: **270** psi
